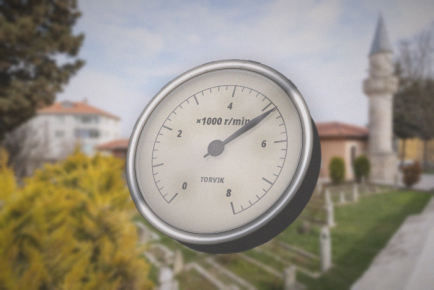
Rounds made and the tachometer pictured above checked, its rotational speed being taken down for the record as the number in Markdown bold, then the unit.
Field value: **5200** rpm
